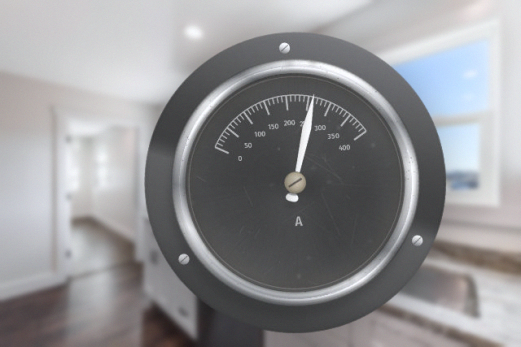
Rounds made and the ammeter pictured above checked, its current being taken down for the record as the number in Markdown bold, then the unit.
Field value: **260** A
